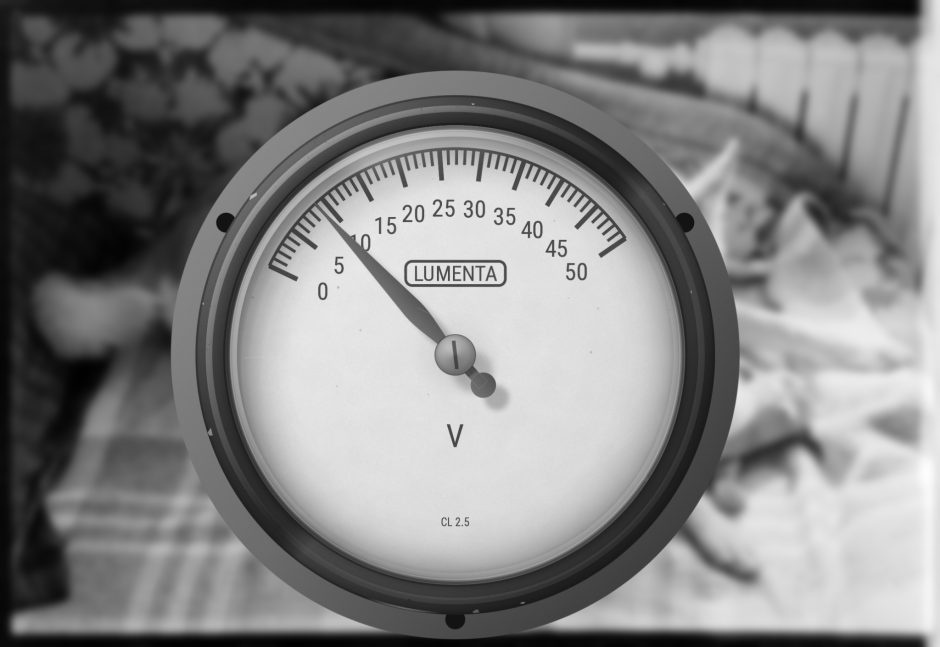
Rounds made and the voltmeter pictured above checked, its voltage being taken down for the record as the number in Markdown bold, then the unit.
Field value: **9** V
